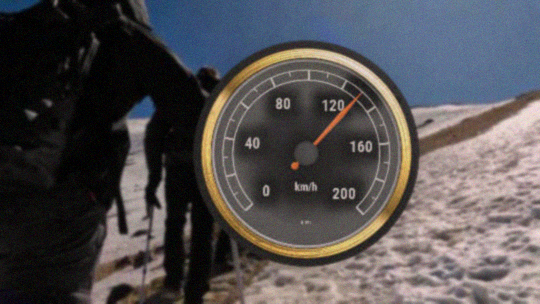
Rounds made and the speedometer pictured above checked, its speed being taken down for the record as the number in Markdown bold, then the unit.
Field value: **130** km/h
